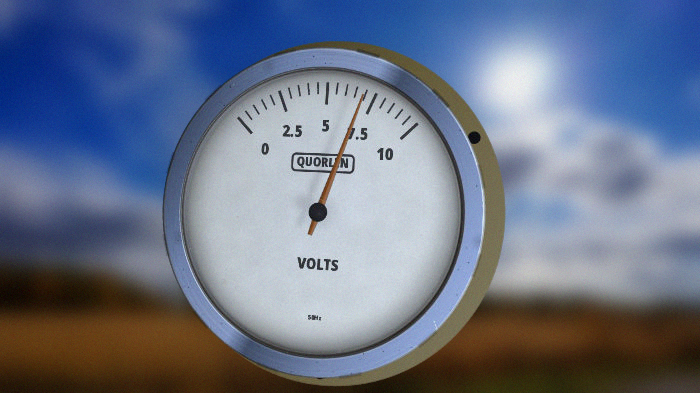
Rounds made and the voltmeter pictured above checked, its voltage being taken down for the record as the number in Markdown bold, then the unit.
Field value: **7** V
